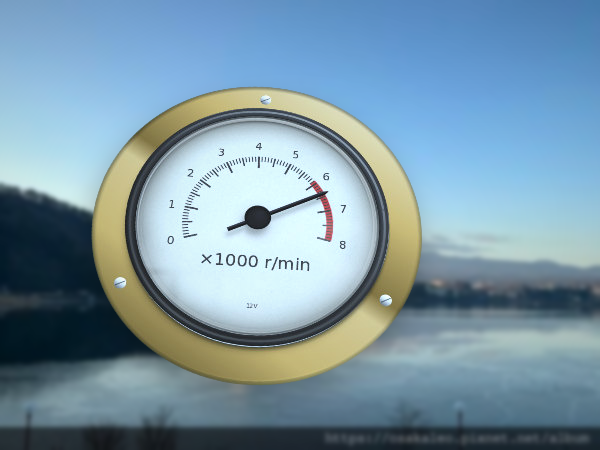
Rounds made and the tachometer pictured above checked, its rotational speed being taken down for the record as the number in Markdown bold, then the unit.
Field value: **6500** rpm
